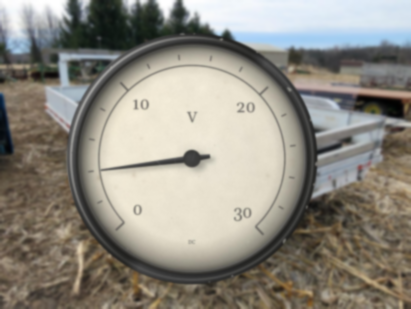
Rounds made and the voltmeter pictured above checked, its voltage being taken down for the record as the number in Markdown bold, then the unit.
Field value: **4** V
